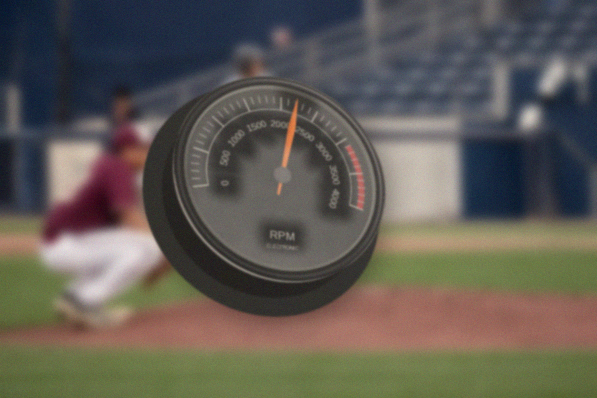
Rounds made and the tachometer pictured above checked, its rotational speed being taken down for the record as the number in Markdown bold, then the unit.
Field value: **2200** rpm
